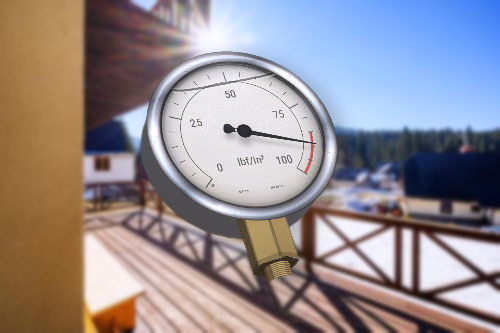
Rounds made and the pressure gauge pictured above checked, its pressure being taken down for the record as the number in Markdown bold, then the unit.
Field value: **90** psi
